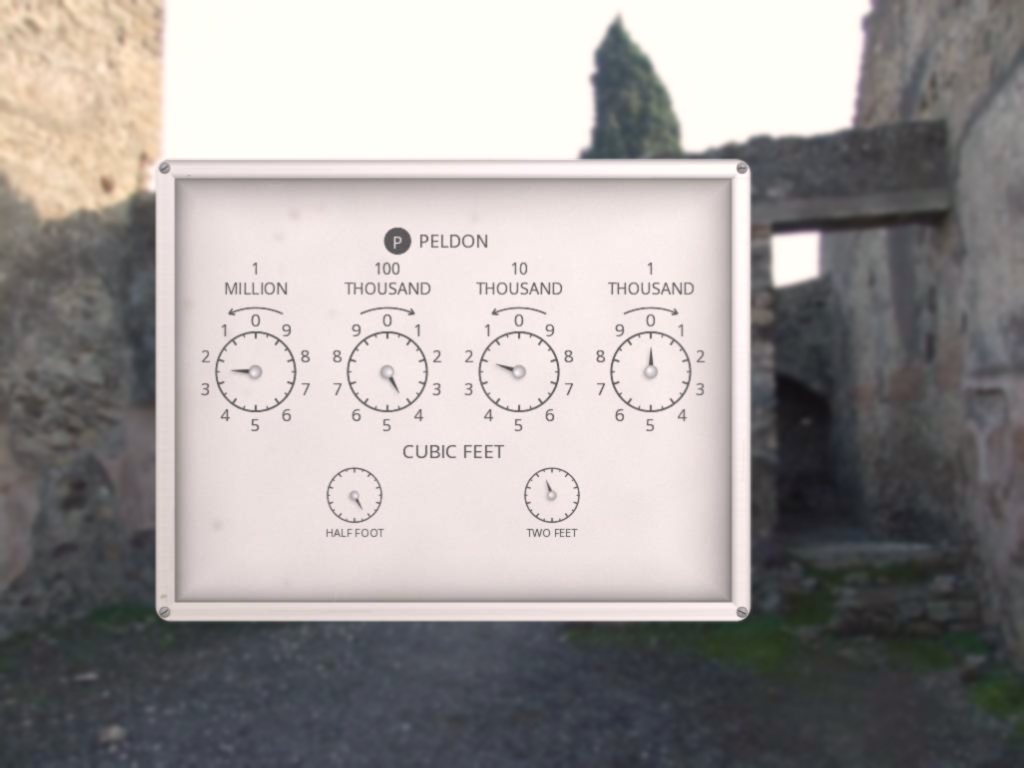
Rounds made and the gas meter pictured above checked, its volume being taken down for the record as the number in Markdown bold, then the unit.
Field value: **242000** ft³
